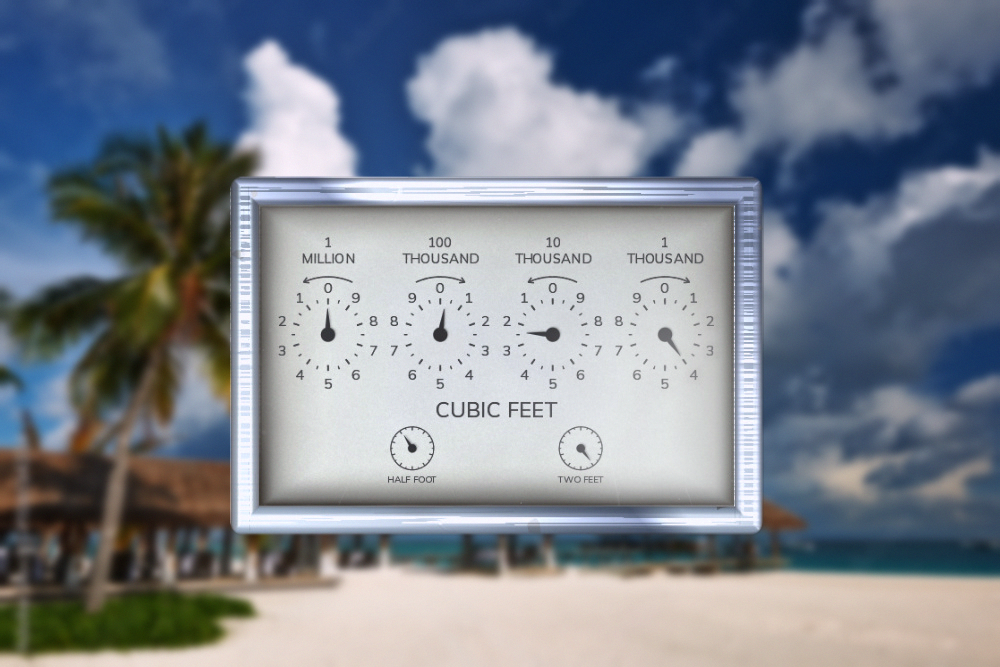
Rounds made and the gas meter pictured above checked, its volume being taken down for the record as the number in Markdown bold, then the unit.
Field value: **2400** ft³
